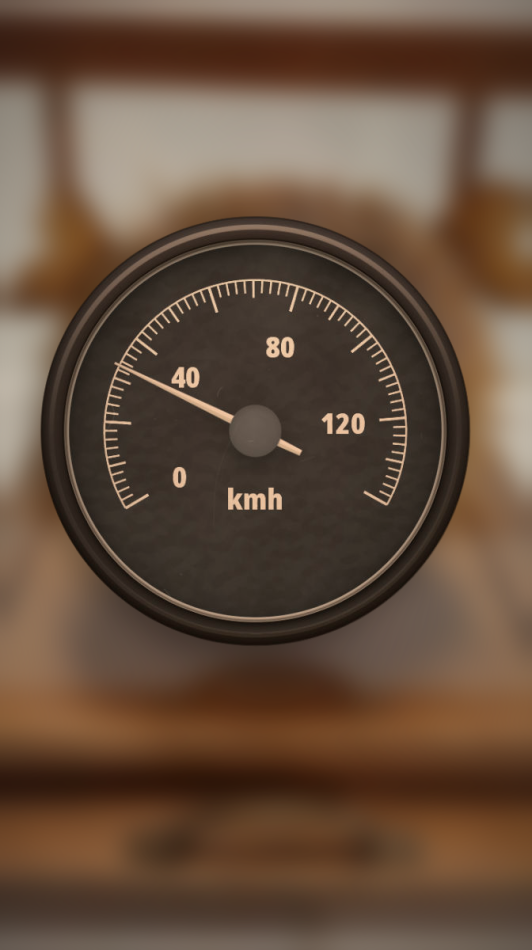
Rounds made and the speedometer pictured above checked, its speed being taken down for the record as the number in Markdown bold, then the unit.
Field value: **33** km/h
